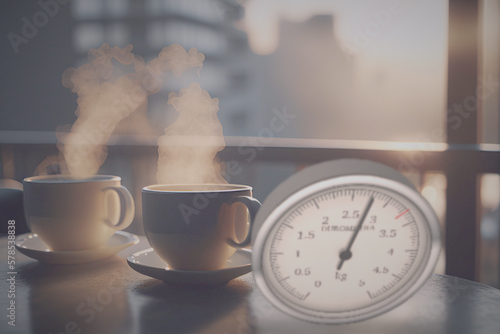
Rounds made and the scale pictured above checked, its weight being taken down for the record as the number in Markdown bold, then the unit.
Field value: **2.75** kg
